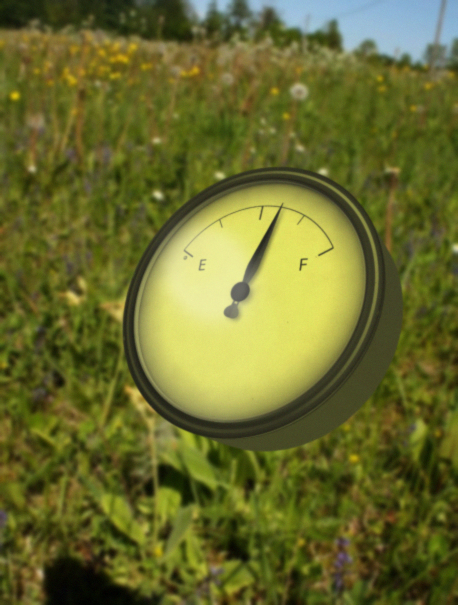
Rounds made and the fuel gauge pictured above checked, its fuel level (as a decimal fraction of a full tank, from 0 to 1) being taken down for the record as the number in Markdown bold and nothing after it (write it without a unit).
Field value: **0.625**
